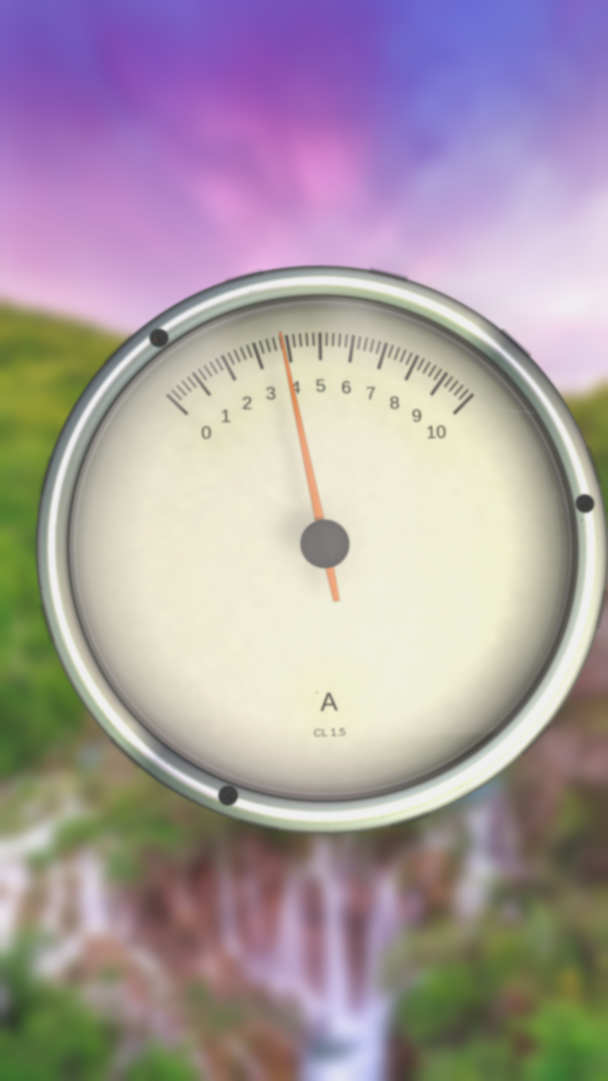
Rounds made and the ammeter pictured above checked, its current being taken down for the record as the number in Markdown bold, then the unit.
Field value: **3.8** A
